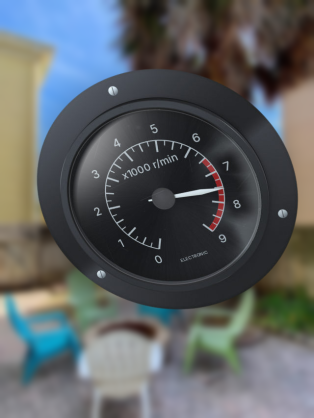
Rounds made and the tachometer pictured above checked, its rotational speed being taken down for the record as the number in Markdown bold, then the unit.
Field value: **7500** rpm
